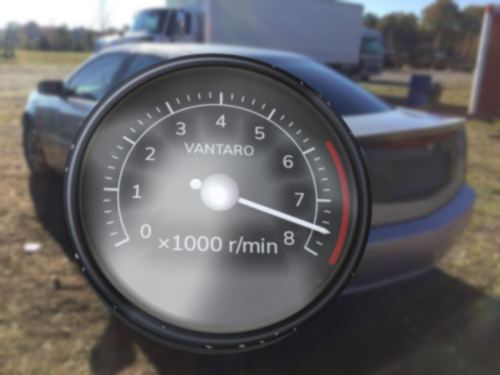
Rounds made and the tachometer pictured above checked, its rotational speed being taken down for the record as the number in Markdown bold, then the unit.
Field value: **7600** rpm
